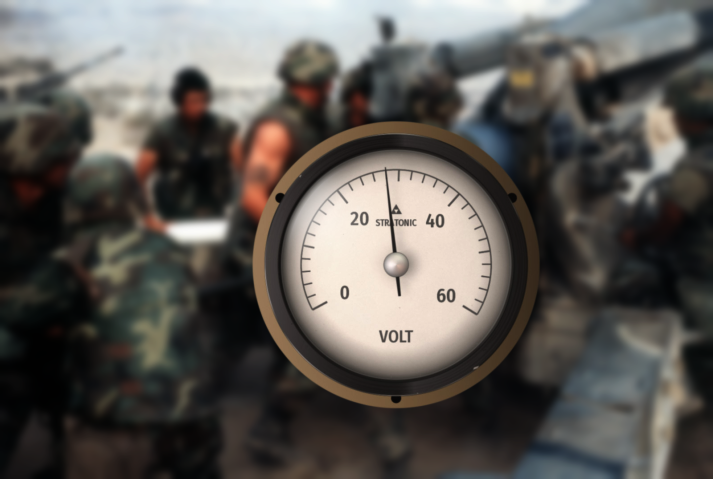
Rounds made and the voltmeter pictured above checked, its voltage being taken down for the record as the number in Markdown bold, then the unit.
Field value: **28** V
